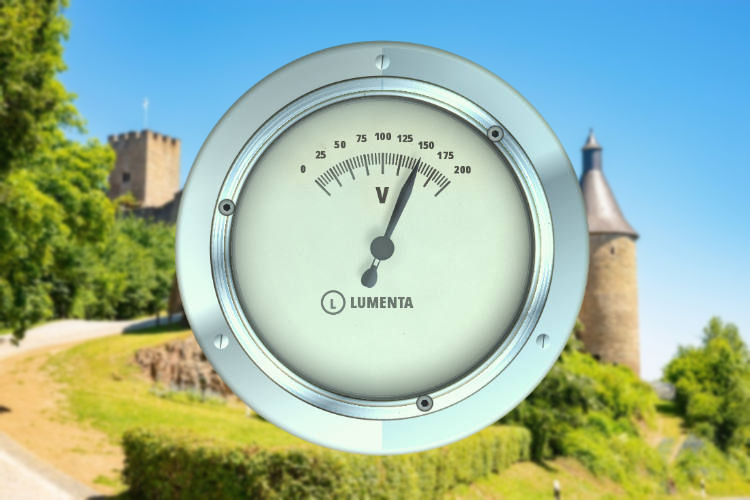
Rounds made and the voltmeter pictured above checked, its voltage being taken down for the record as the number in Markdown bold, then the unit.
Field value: **150** V
